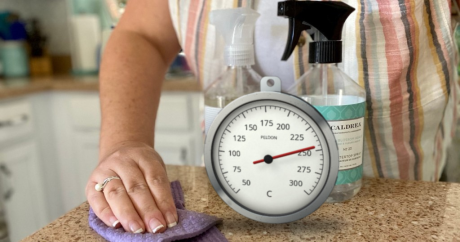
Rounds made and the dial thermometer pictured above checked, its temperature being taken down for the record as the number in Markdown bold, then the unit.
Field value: **245** °C
